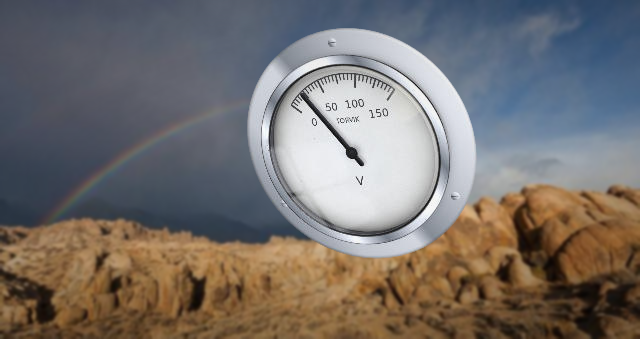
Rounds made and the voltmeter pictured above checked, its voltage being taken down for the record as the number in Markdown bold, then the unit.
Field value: **25** V
